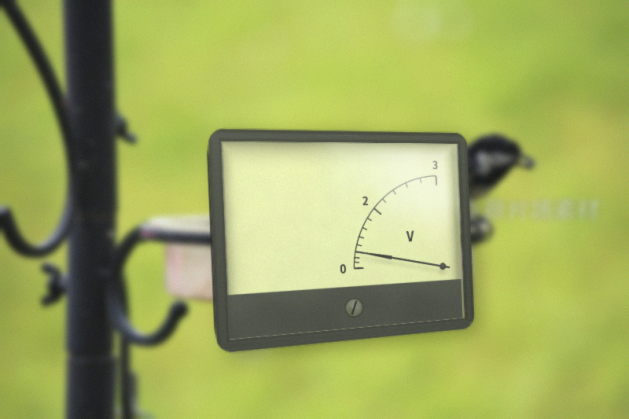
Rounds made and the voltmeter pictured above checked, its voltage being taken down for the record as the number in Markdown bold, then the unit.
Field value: **1** V
